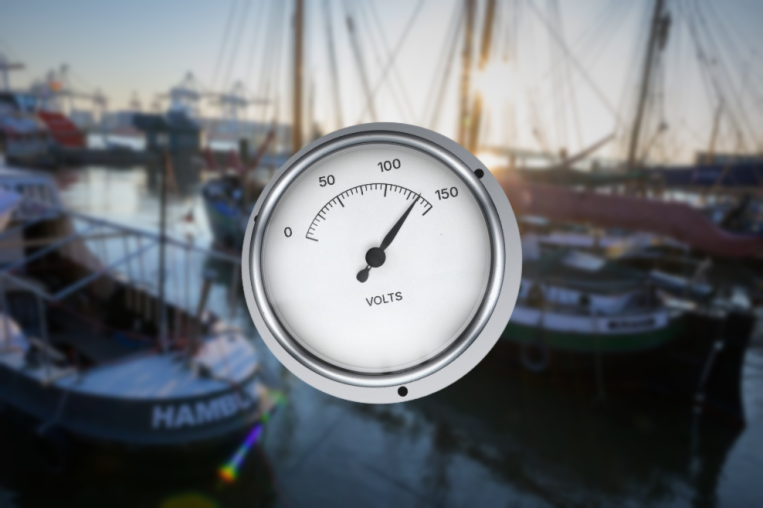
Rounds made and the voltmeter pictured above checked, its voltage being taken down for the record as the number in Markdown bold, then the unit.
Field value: **135** V
